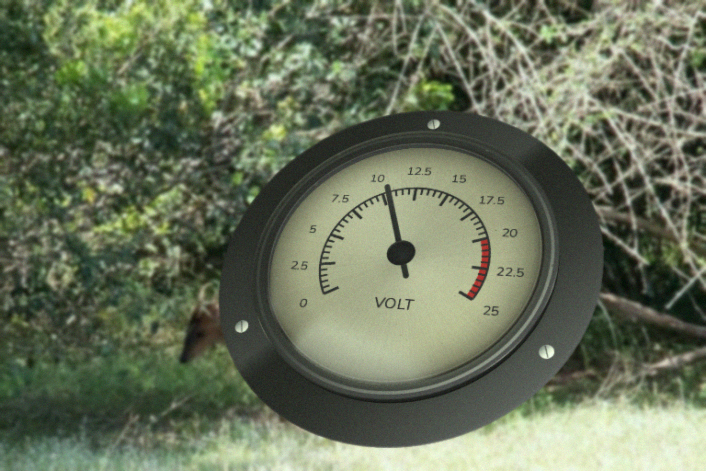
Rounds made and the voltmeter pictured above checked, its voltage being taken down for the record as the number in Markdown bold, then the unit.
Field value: **10.5** V
